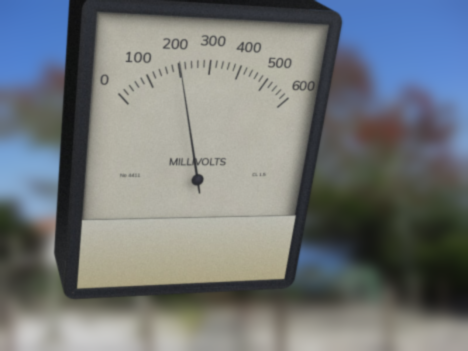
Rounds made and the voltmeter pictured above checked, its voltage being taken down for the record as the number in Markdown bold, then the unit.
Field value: **200** mV
